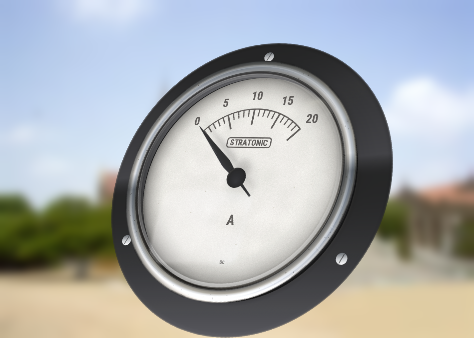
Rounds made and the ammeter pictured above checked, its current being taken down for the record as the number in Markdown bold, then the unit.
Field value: **0** A
